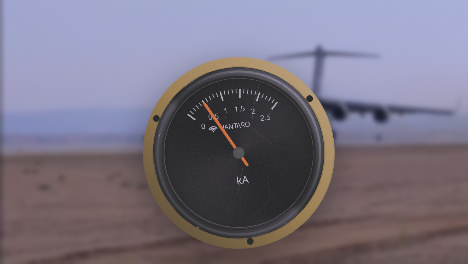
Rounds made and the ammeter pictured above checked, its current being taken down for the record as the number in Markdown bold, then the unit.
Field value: **0.5** kA
